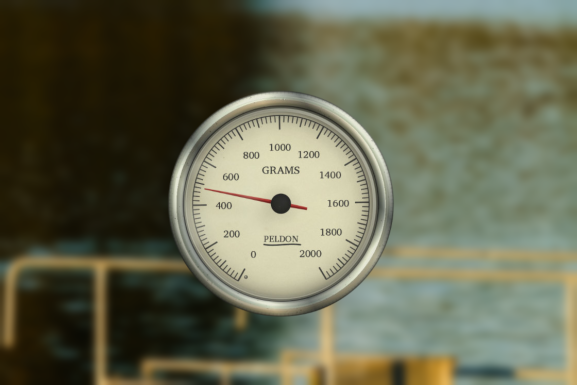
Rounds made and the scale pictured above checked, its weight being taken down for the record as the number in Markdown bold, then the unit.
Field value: **480** g
